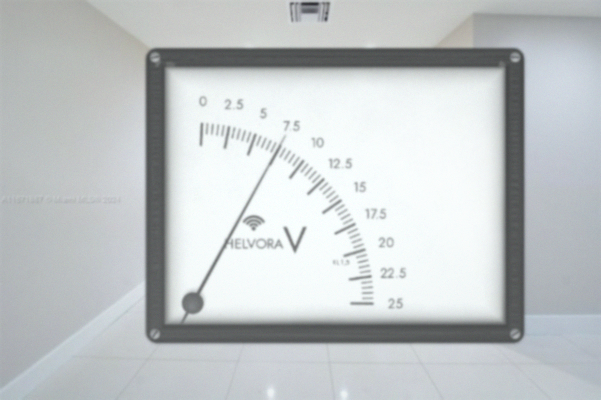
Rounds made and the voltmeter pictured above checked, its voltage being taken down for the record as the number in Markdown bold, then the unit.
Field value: **7.5** V
